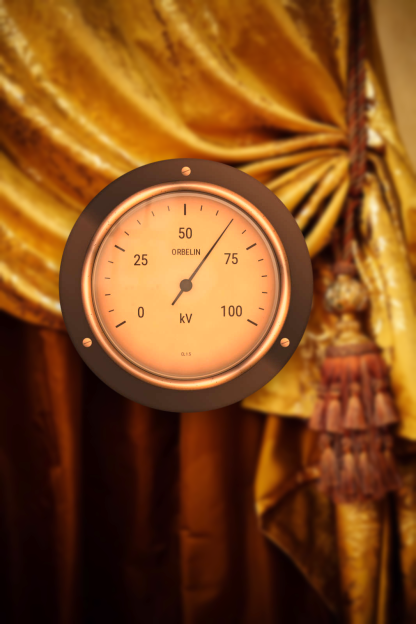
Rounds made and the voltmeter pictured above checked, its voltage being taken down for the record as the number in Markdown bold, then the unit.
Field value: **65** kV
